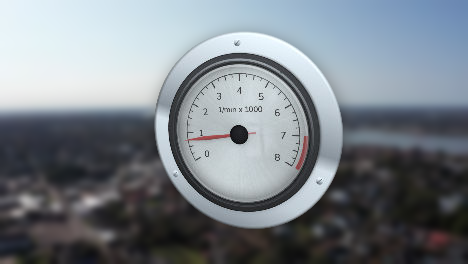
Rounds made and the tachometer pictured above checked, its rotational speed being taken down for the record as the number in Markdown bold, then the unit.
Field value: **750** rpm
